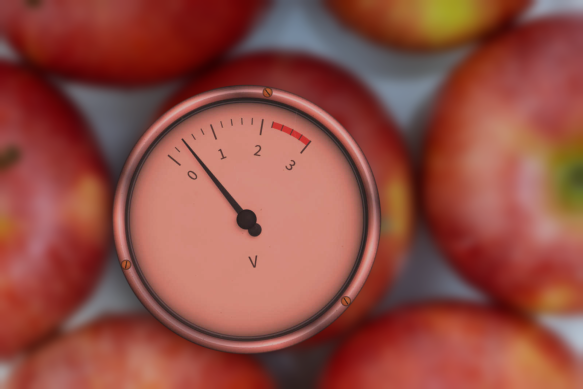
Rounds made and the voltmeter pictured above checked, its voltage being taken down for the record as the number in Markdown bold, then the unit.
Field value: **0.4** V
